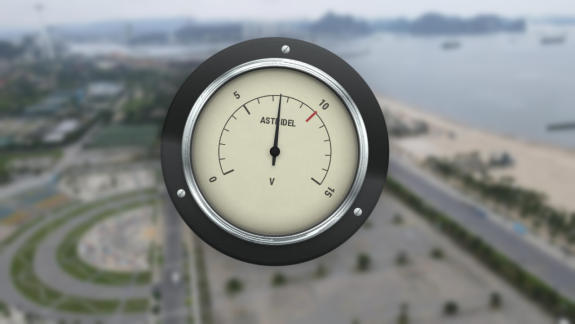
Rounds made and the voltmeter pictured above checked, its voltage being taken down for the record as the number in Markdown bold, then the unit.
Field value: **7.5** V
